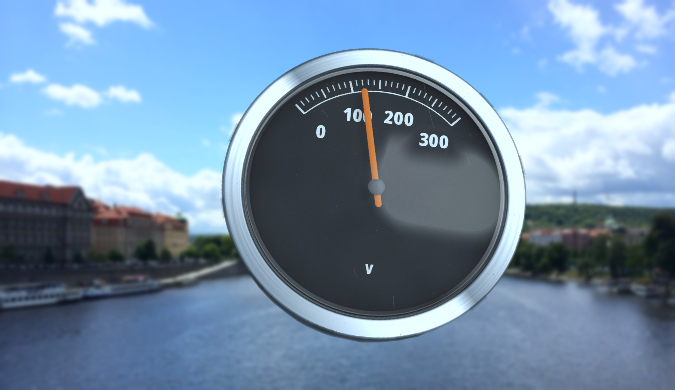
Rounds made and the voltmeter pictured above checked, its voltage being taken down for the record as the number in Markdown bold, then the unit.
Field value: **120** V
